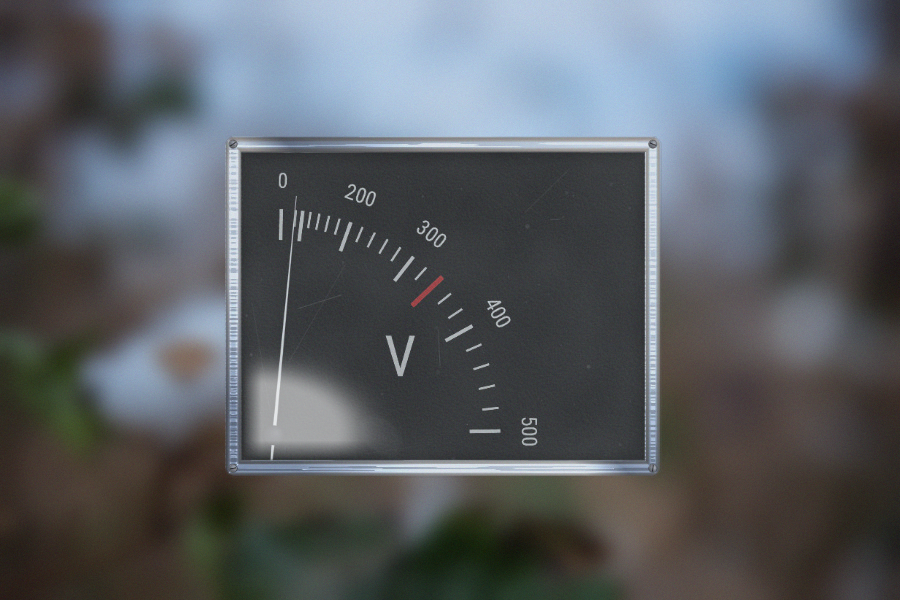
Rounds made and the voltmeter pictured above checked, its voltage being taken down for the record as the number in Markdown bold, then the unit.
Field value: **80** V
